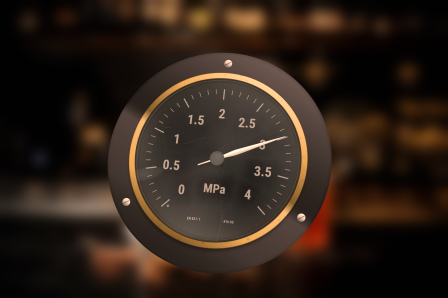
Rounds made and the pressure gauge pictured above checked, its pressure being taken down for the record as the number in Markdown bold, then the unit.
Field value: **3** MPa
